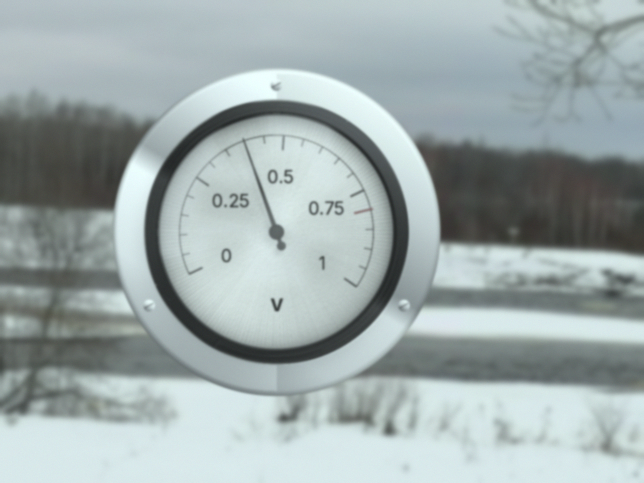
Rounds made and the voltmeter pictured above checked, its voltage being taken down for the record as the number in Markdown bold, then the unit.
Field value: **0.4** V
